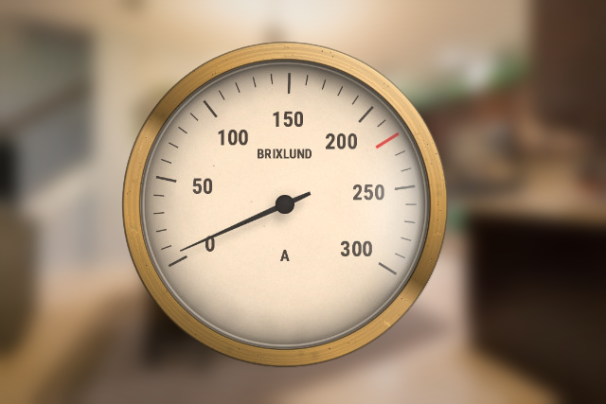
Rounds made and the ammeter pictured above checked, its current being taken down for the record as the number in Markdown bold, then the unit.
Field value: **5** A
